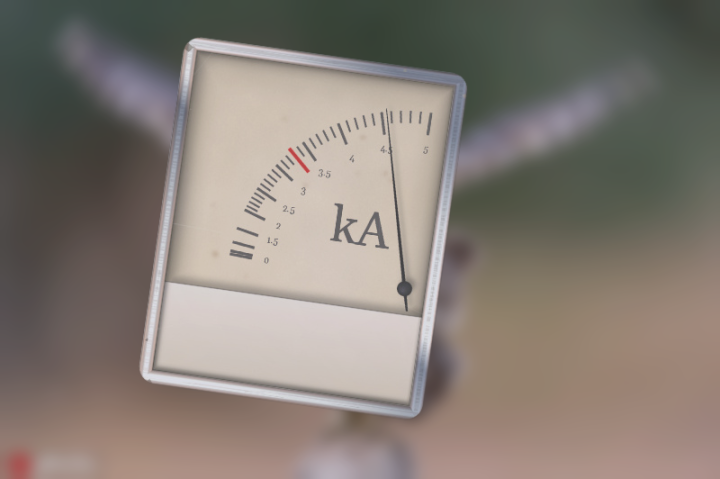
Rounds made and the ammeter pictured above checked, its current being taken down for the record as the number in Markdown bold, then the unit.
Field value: **4.55** kA
